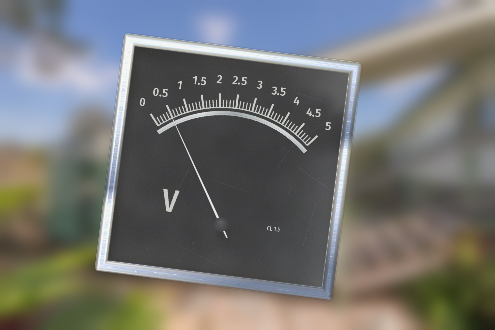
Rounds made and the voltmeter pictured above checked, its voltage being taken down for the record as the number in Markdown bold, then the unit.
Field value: **0.5** V
